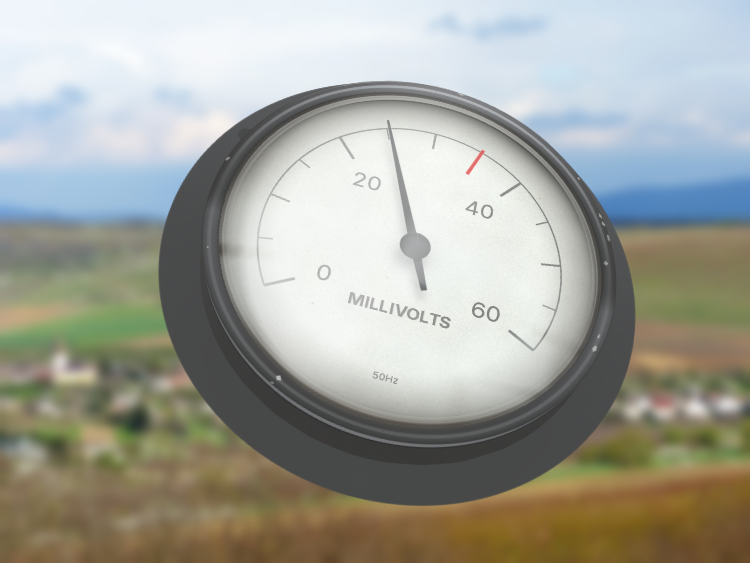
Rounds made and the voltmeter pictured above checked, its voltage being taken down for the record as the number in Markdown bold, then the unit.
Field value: **25** mV
